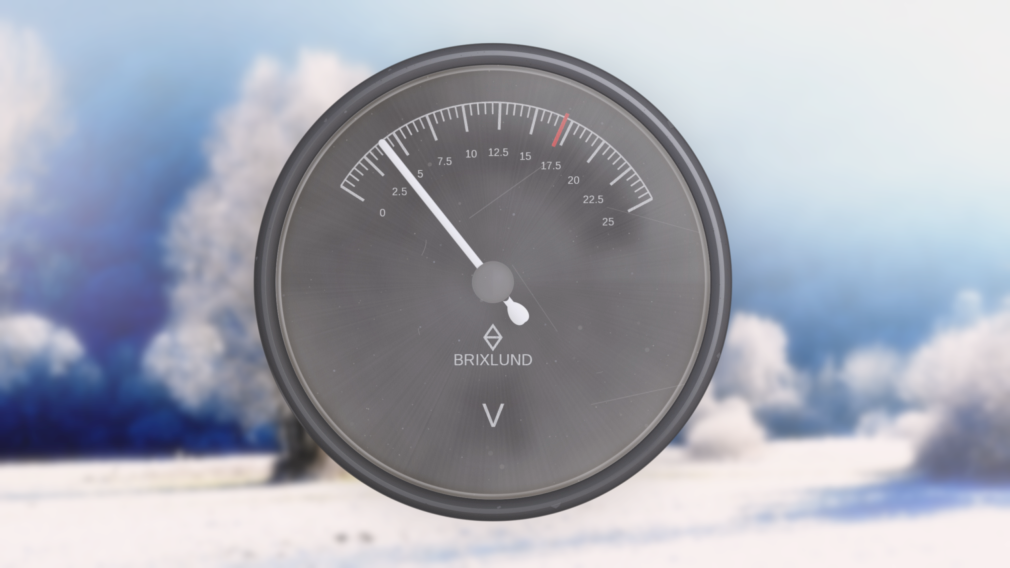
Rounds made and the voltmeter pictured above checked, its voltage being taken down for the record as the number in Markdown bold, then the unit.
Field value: **4** V
